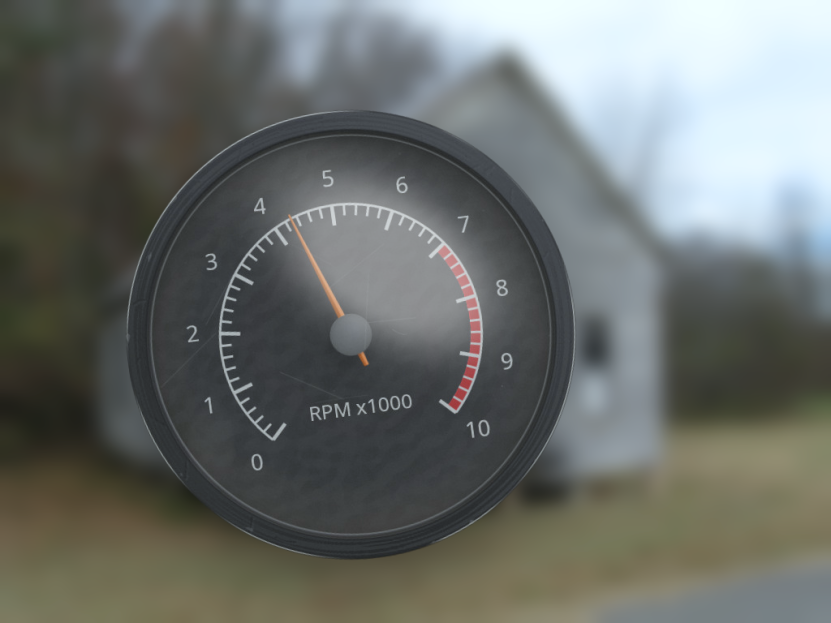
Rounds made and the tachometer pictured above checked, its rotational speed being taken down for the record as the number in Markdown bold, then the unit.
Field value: **4300** rpm
